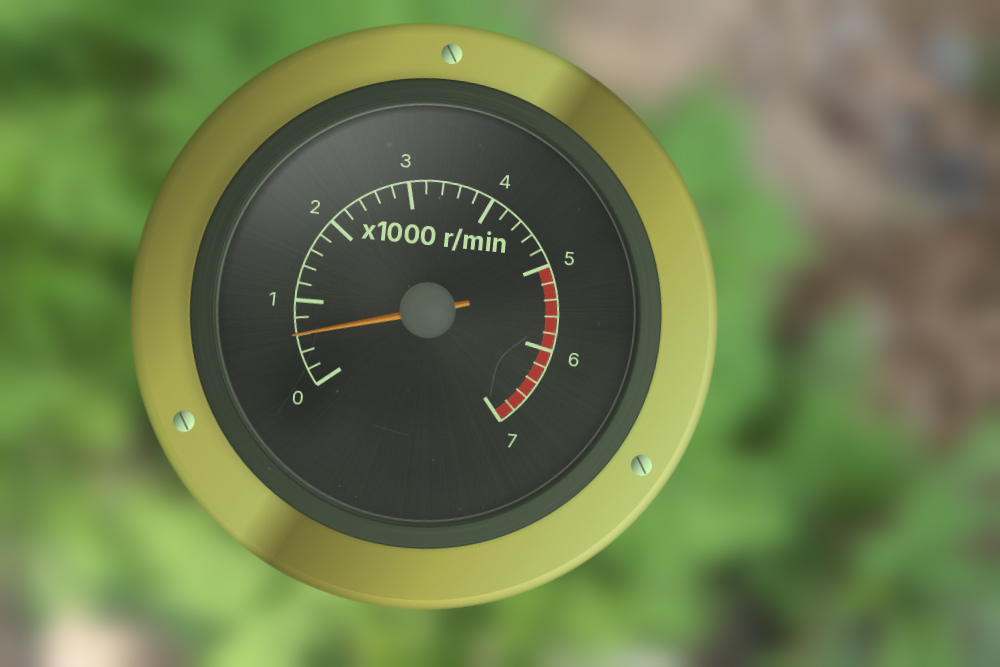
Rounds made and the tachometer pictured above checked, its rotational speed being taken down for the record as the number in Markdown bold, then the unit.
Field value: **600** rpm
